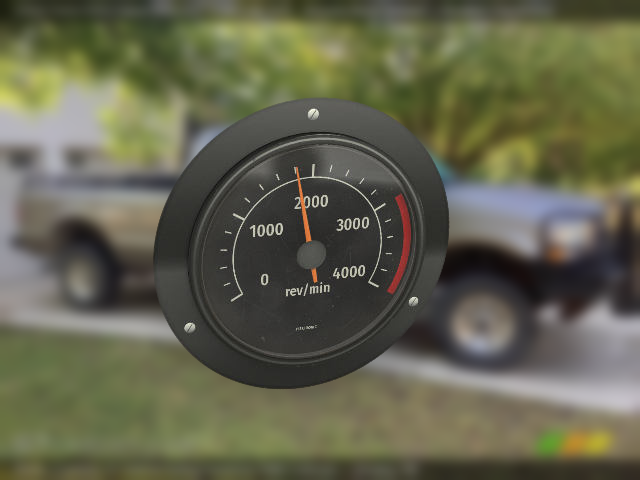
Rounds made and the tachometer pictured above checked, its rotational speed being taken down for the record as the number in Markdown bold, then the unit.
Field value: **1800** rpm
